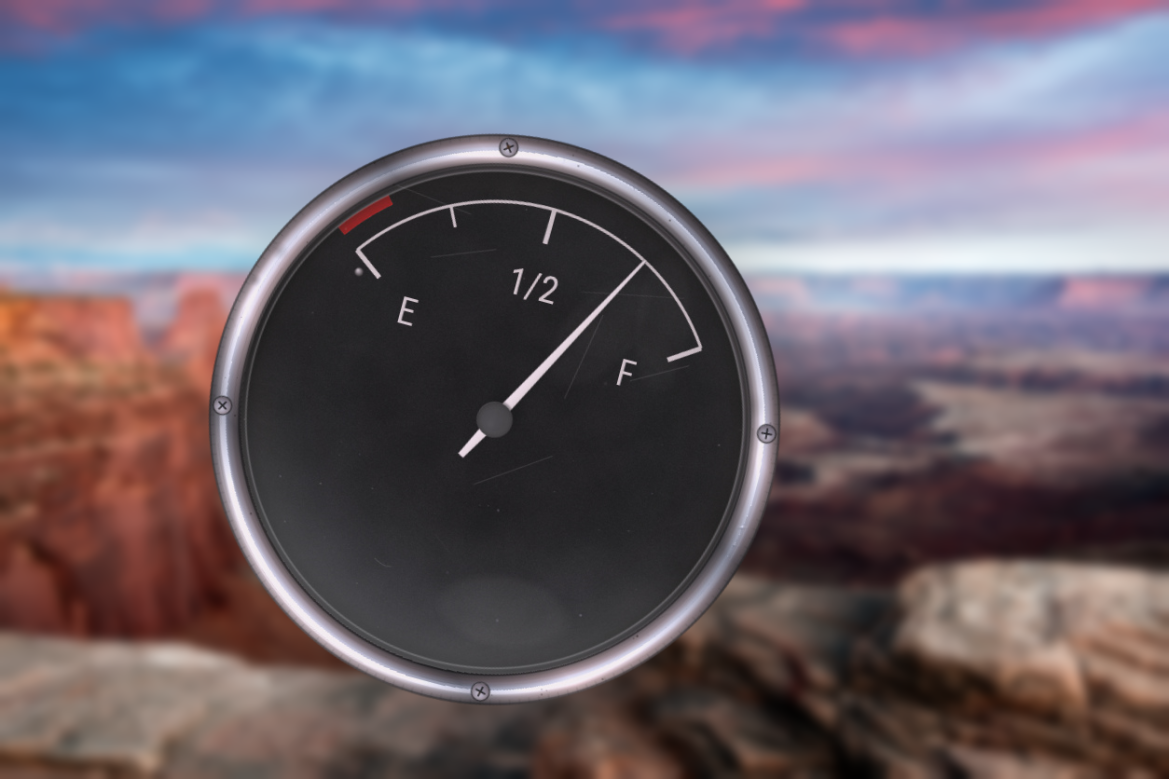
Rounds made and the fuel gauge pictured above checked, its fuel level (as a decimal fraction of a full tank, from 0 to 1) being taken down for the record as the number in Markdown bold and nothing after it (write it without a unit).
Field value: **0.75**
